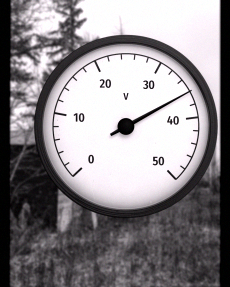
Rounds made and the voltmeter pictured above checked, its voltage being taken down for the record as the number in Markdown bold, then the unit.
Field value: **36** V
